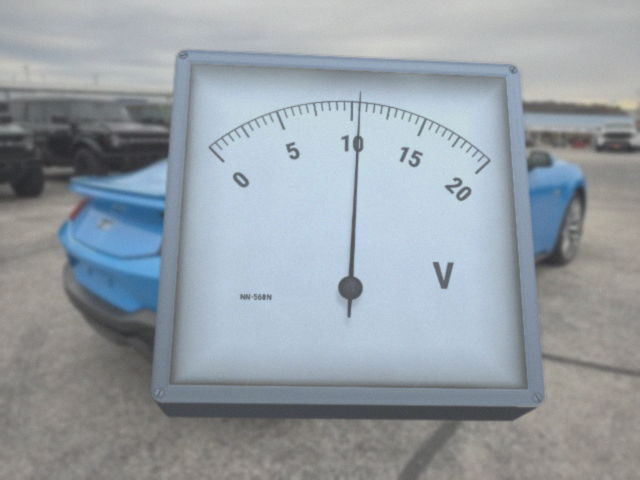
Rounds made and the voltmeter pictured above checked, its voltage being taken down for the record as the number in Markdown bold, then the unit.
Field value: **10.5** V
